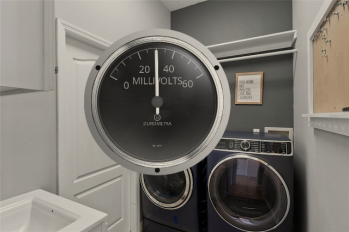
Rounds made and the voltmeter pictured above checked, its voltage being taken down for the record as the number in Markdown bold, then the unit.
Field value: **30** mV
